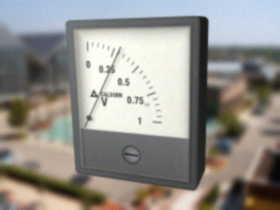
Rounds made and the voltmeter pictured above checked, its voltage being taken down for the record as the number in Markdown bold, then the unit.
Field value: **0.3** V
